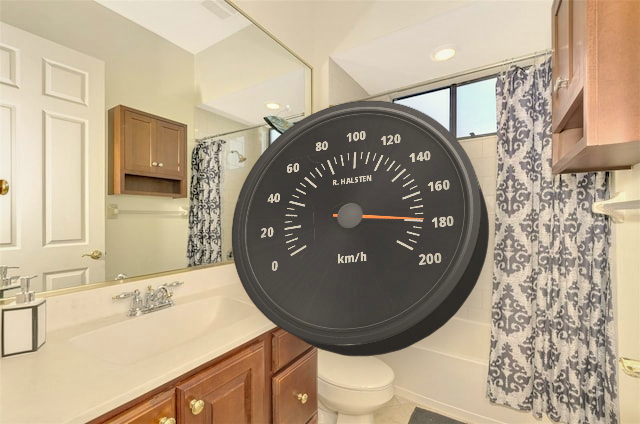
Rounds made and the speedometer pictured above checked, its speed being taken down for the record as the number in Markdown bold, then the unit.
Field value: **180** km/h
